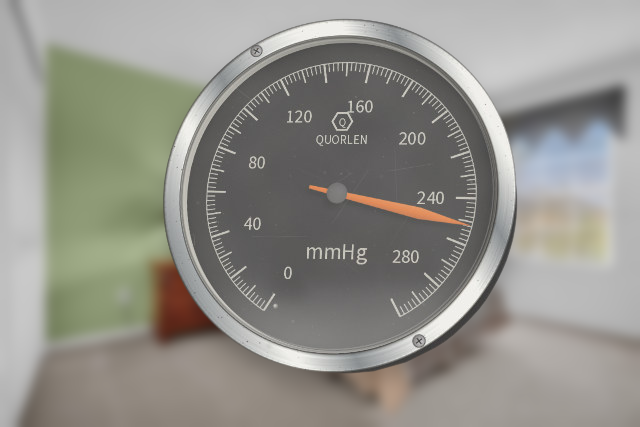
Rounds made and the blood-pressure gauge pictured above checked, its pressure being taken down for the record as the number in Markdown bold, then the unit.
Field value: **252** mmHg
